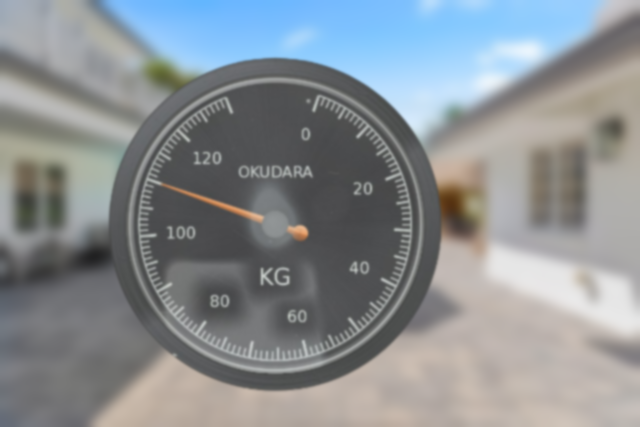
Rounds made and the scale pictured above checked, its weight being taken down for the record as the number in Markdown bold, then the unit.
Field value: **110** kg
